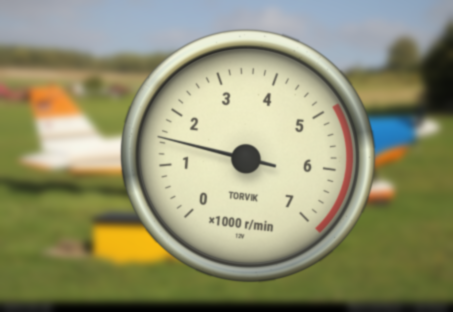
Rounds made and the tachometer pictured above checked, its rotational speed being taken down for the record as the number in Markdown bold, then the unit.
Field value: **1500** rpm
